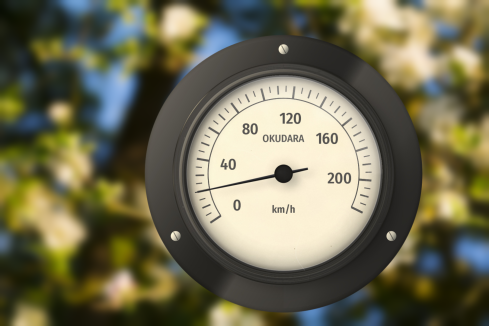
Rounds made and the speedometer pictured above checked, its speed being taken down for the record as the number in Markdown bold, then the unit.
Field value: **20** km/h
